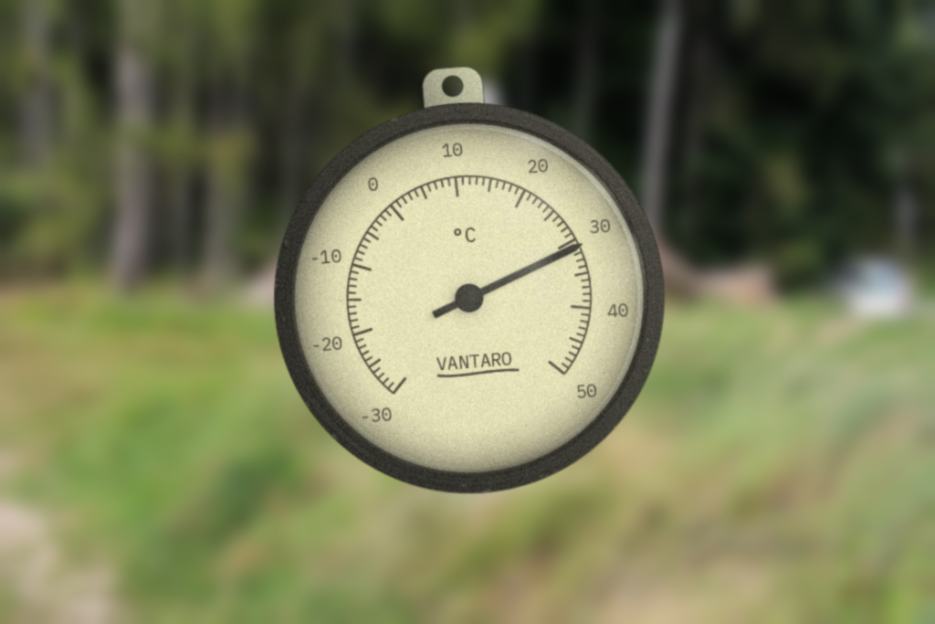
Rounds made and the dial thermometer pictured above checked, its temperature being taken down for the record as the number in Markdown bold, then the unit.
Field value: **31** °C
